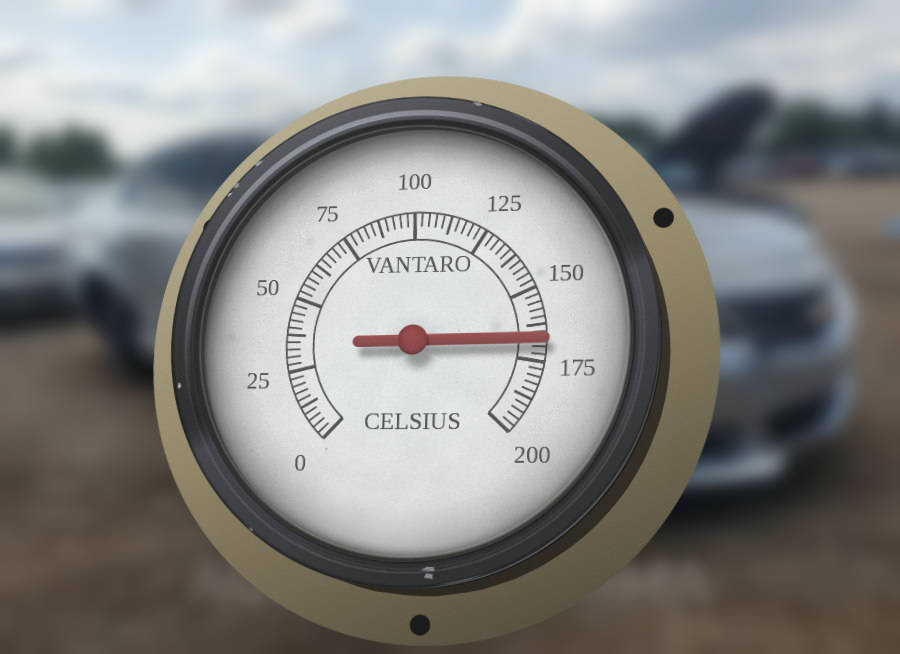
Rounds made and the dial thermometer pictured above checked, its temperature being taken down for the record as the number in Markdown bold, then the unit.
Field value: **167.5** °C
